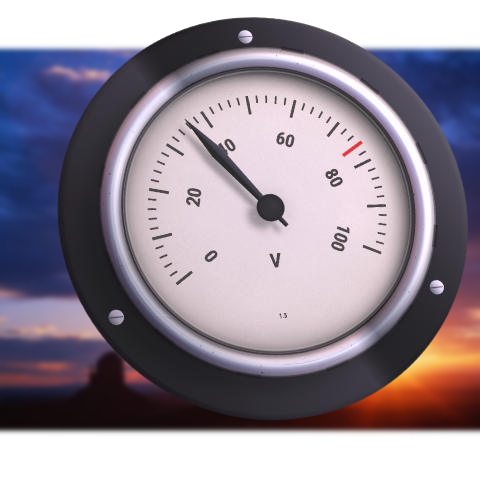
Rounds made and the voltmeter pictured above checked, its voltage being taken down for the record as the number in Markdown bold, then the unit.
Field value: **36** V
